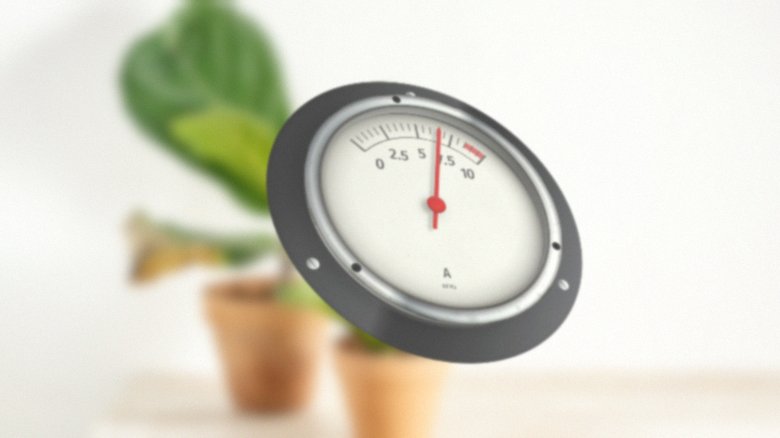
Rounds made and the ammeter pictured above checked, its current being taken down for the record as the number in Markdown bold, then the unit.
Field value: **6.5** A
